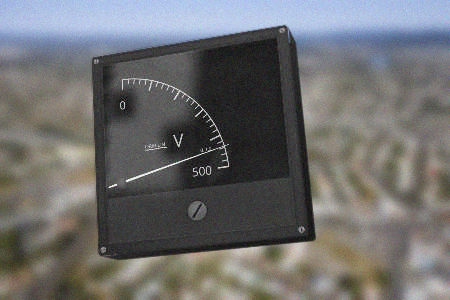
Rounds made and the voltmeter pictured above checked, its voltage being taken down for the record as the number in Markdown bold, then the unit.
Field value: **440** V
